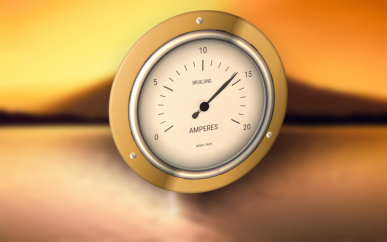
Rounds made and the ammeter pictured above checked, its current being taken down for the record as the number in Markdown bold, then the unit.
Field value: **14** A
